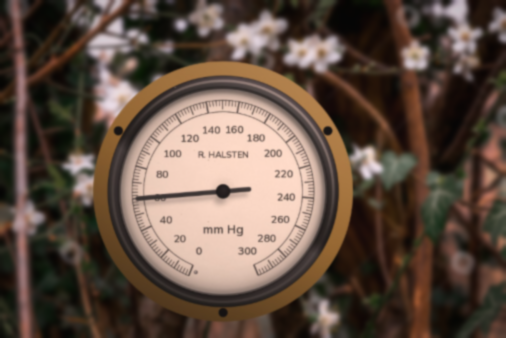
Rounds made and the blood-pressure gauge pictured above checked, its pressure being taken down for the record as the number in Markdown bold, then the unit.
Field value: **60** mmHg
